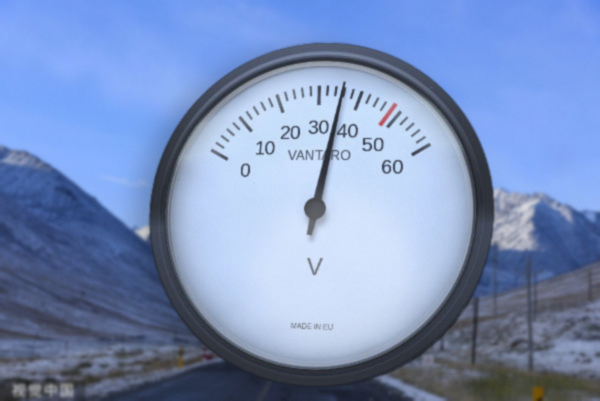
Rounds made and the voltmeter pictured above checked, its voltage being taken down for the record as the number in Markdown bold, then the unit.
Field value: **36** V
